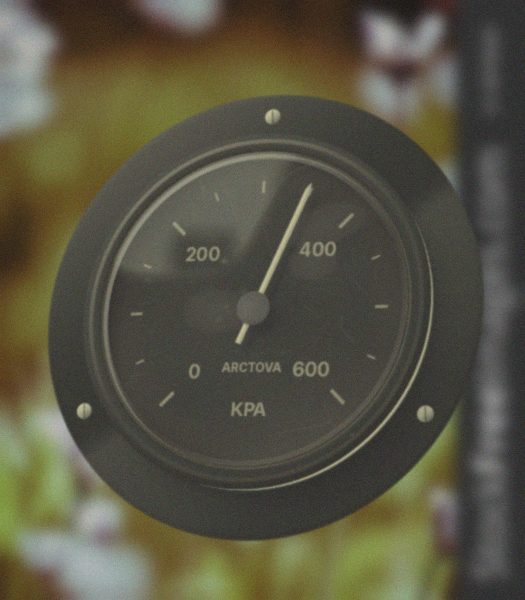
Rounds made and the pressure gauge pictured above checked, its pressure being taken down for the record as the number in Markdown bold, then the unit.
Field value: **350** kPa
